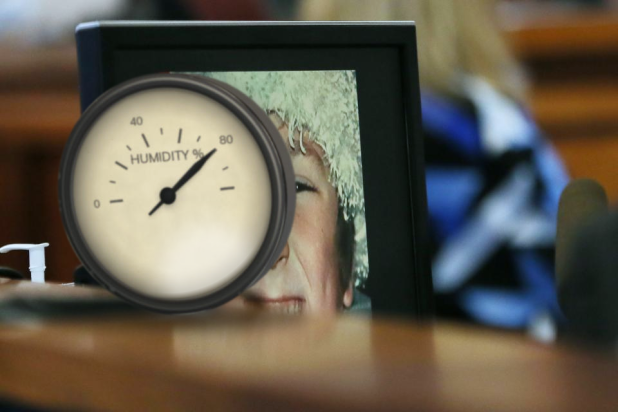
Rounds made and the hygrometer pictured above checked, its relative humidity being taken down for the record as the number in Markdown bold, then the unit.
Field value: **80** %
